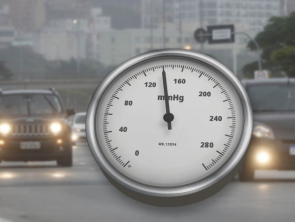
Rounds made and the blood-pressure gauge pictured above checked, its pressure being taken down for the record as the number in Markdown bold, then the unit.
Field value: **140** mmHg
